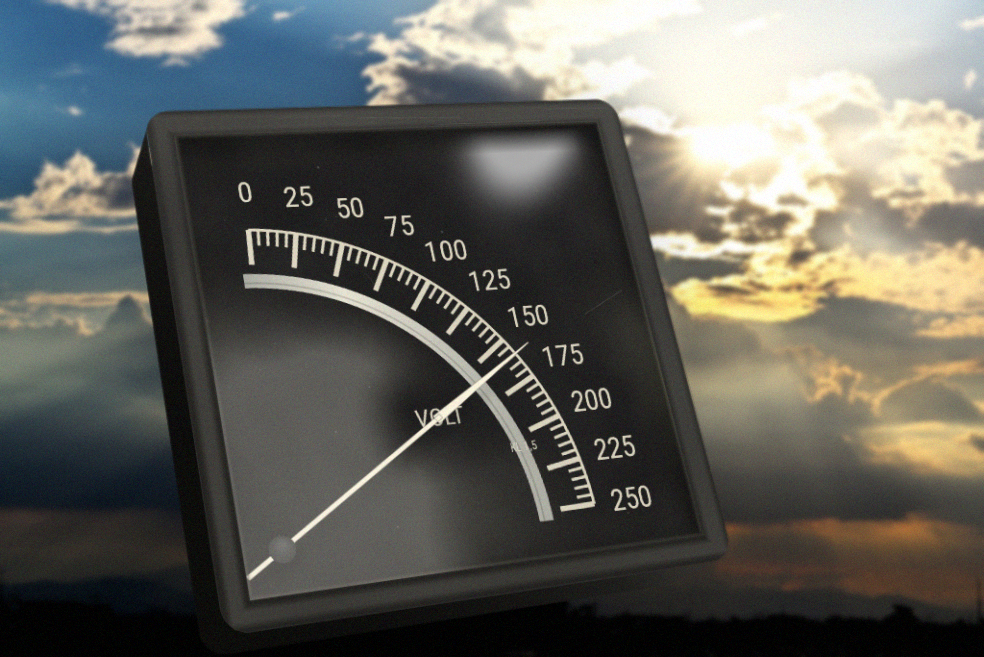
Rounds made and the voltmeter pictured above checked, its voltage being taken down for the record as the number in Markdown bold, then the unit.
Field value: **160** V
